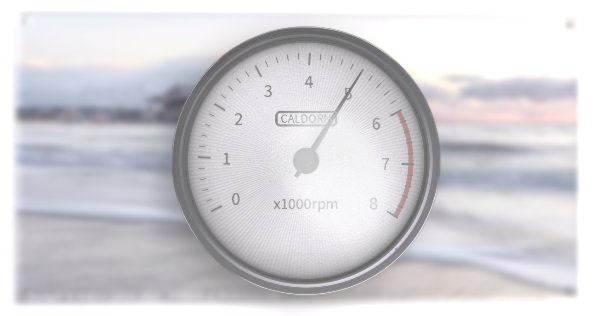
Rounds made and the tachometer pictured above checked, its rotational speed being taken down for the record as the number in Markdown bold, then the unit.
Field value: **5000** rpm
